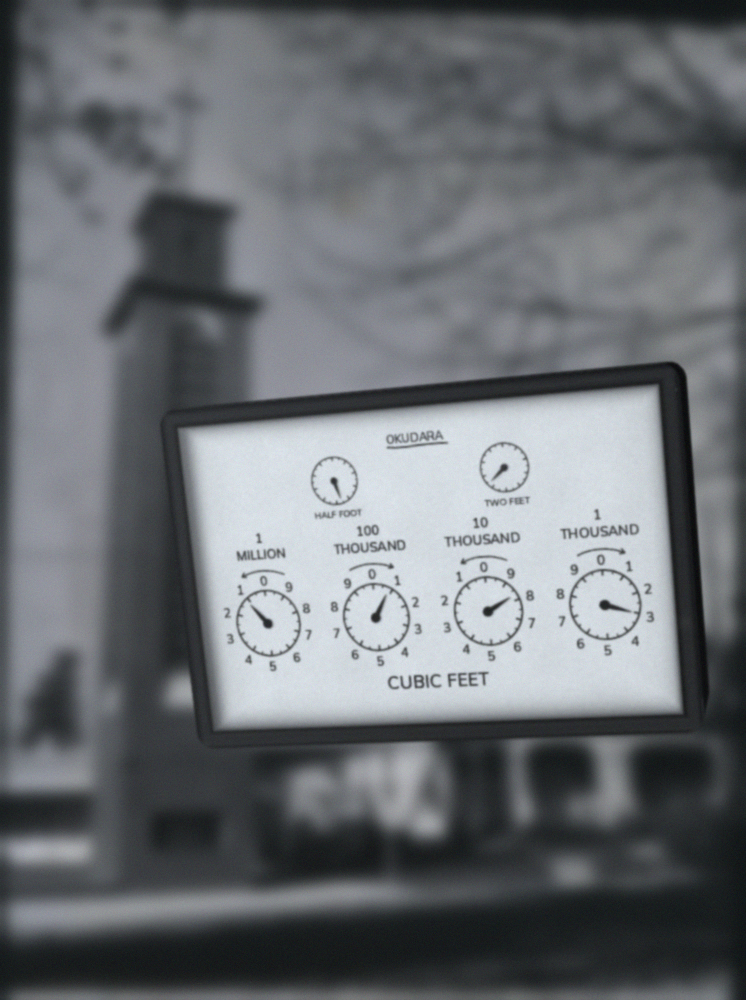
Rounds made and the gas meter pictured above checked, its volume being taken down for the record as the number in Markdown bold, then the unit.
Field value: **108300** ft³
